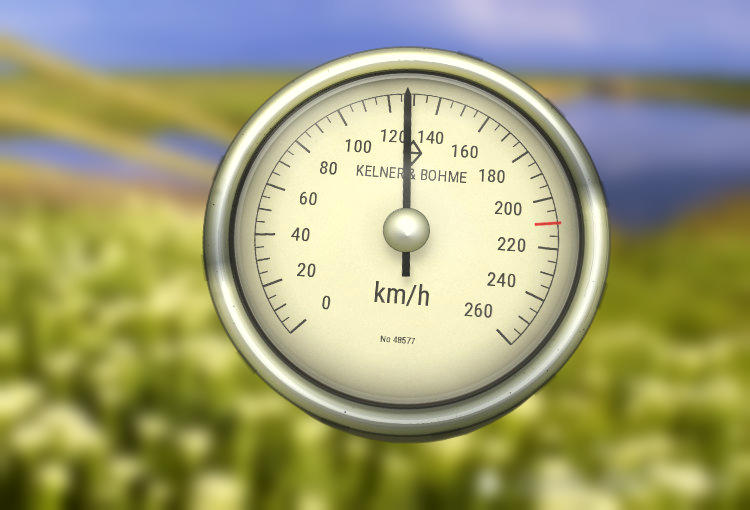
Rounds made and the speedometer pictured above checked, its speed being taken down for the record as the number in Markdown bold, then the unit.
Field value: **127.5** km/h
